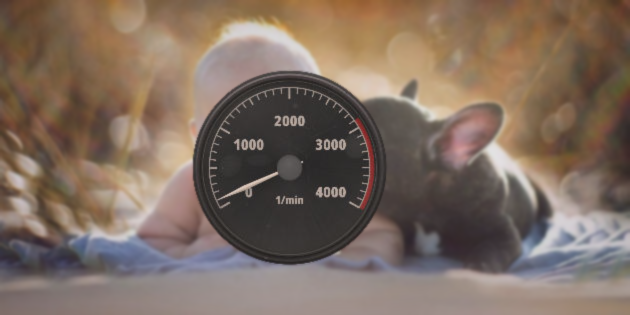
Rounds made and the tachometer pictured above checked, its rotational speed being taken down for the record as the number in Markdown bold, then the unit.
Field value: **100** rpm
